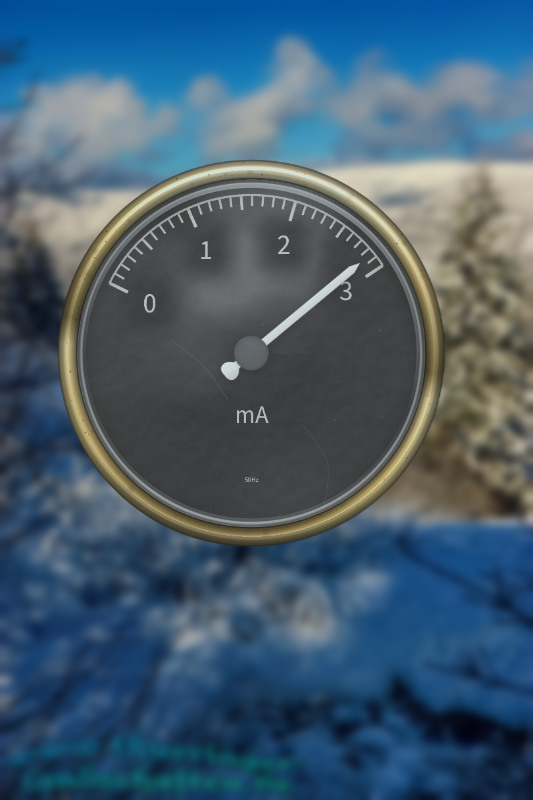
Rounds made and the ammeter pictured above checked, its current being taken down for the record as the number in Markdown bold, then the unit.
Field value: **2.85** mA
